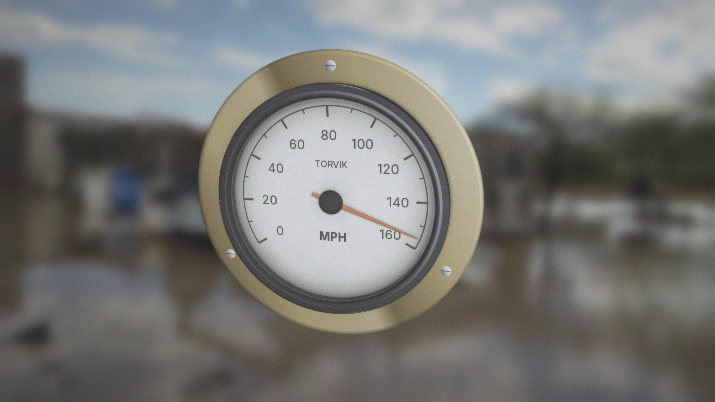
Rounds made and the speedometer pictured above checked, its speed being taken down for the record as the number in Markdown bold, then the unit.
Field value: **155** mph
